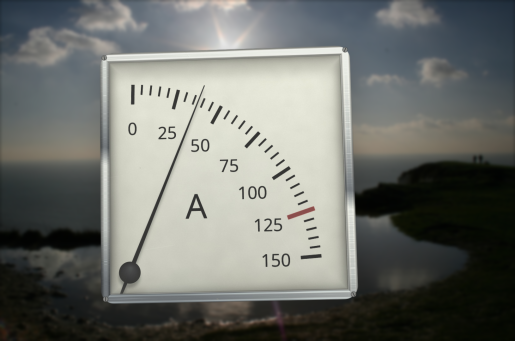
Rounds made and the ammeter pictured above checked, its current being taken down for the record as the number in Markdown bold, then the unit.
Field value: **37.5** A
